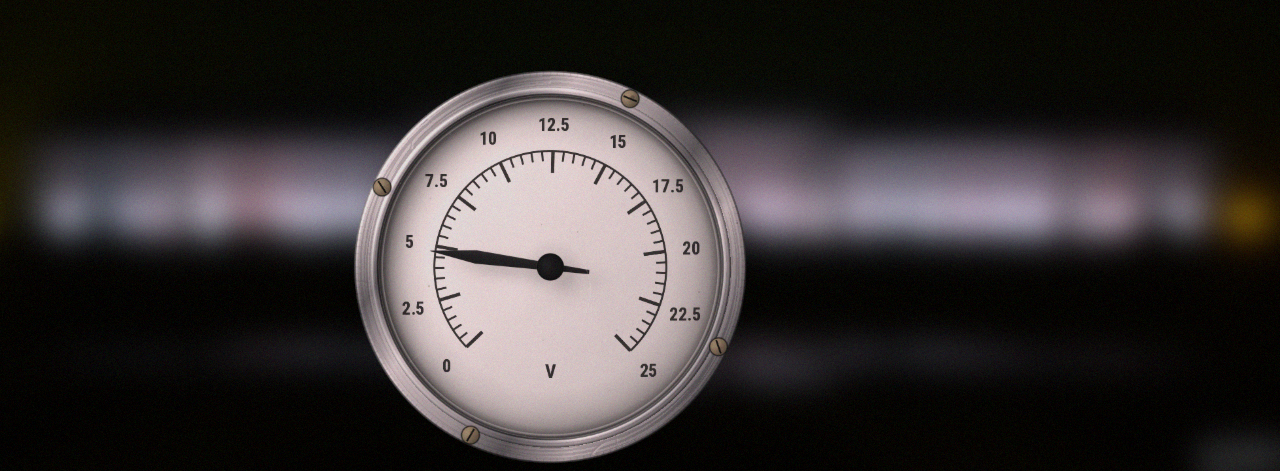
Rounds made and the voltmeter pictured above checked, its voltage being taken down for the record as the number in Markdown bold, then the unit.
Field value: **4.75** V
